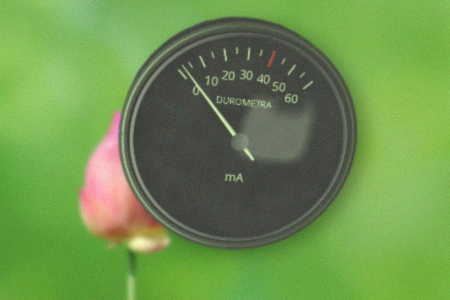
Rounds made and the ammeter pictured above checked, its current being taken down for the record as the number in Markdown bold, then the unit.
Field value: **2.5** mA
